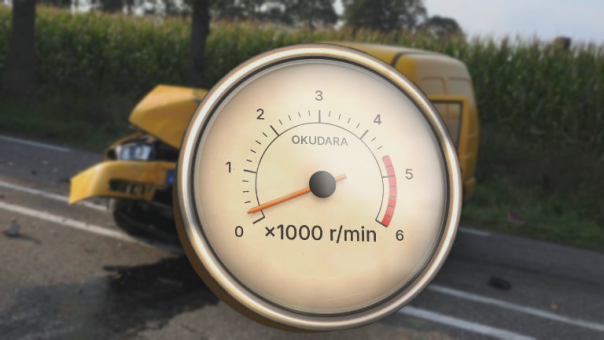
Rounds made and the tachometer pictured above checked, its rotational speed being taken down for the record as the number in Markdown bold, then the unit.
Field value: **200** rpm
